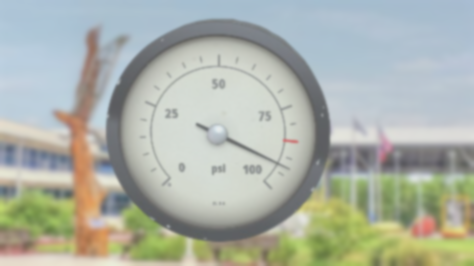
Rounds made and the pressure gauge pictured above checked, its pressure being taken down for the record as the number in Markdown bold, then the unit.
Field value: **92.5** psi
